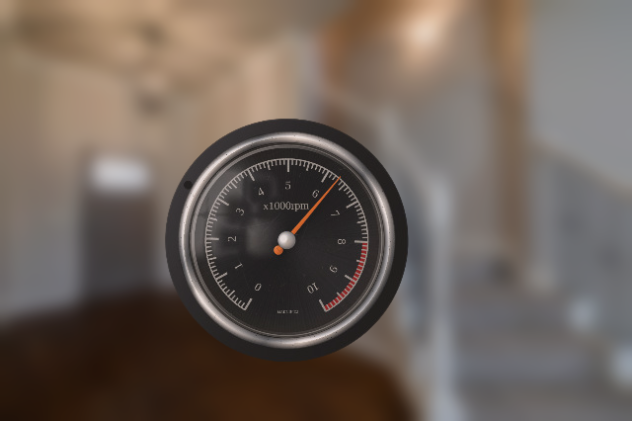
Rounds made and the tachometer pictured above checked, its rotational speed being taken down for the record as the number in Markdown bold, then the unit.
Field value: **6300** rpm
